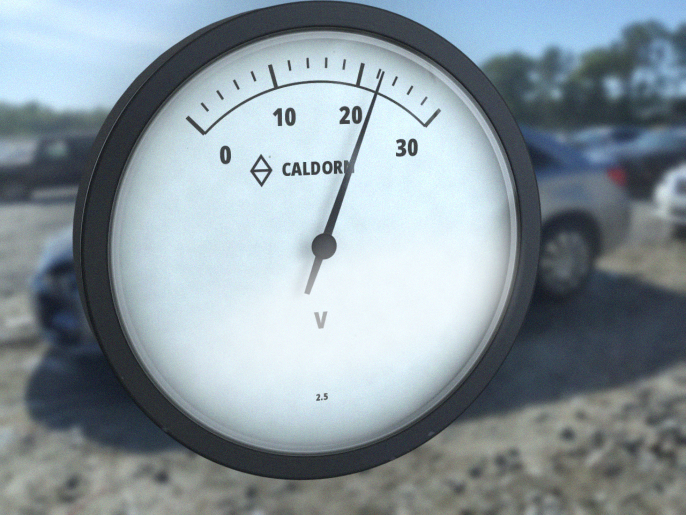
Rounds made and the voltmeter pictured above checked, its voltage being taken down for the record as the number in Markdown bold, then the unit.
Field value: **22** V
